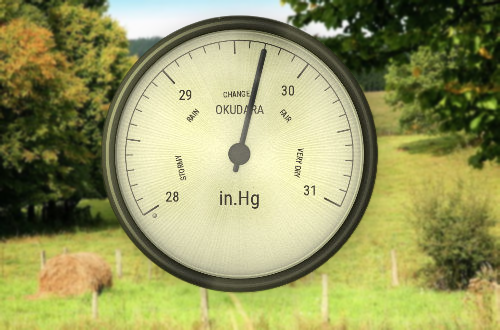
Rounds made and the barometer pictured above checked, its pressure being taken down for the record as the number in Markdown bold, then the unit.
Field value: **29.7** inHg
